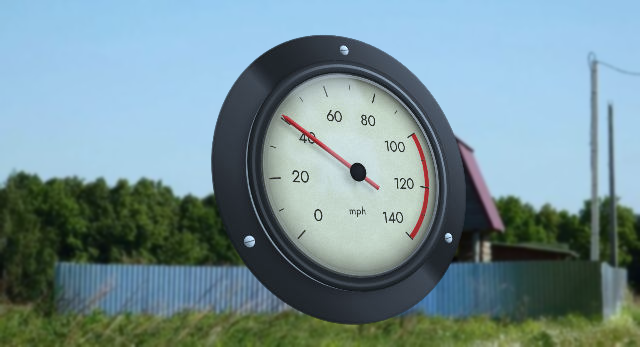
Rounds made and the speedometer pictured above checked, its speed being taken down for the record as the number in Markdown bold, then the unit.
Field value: **40** mph
